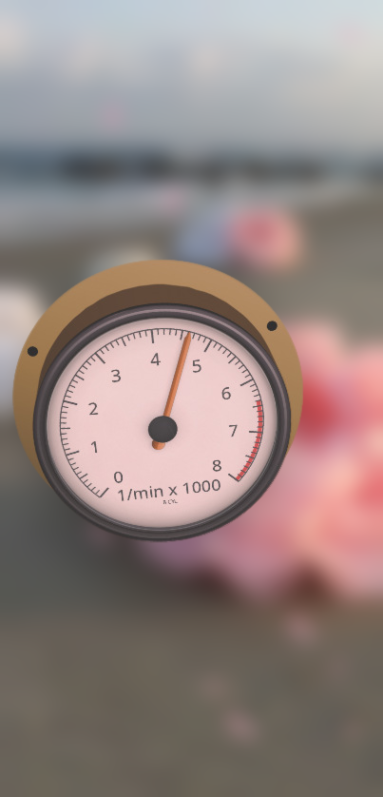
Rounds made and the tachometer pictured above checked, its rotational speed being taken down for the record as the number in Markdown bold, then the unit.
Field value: **4600** rpm
